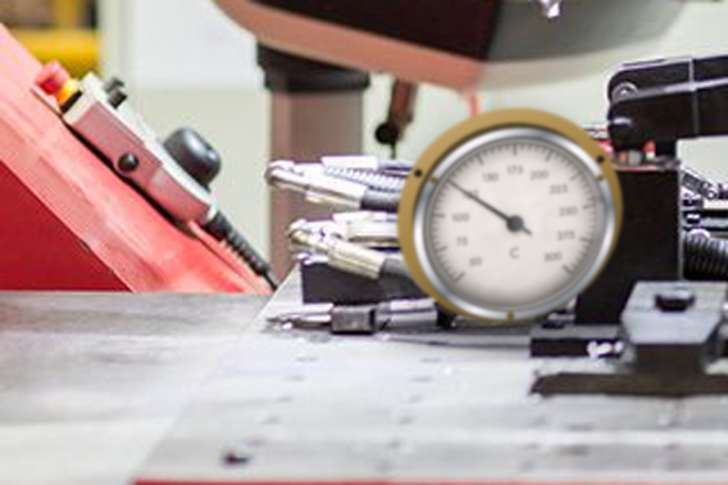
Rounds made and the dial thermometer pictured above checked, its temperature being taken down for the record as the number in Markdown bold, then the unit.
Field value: **125** °C
